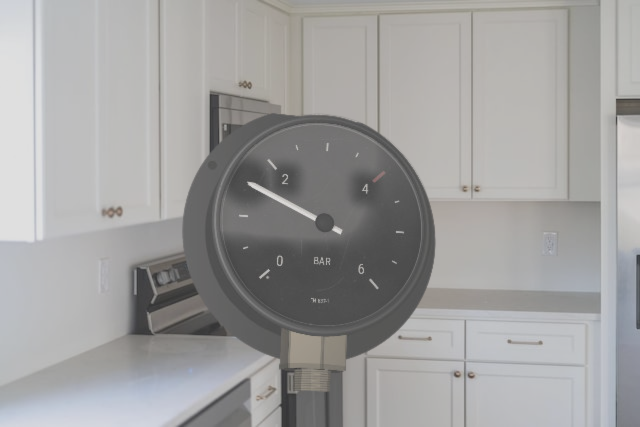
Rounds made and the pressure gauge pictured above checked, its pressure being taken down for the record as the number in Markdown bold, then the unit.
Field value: **1.5** bar
